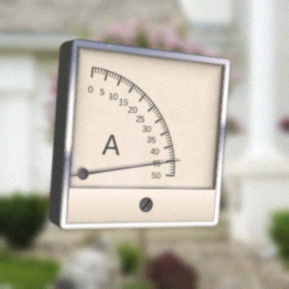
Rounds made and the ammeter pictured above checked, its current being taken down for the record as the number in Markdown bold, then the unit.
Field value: **45** A
